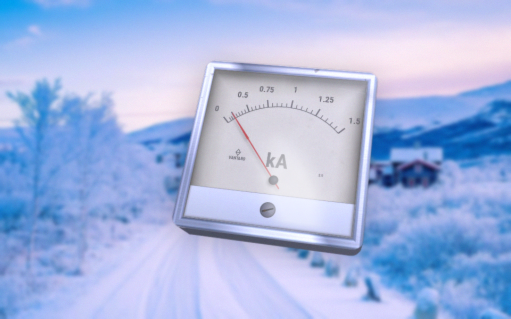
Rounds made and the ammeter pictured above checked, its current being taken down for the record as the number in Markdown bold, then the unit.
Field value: **0.25** kA
